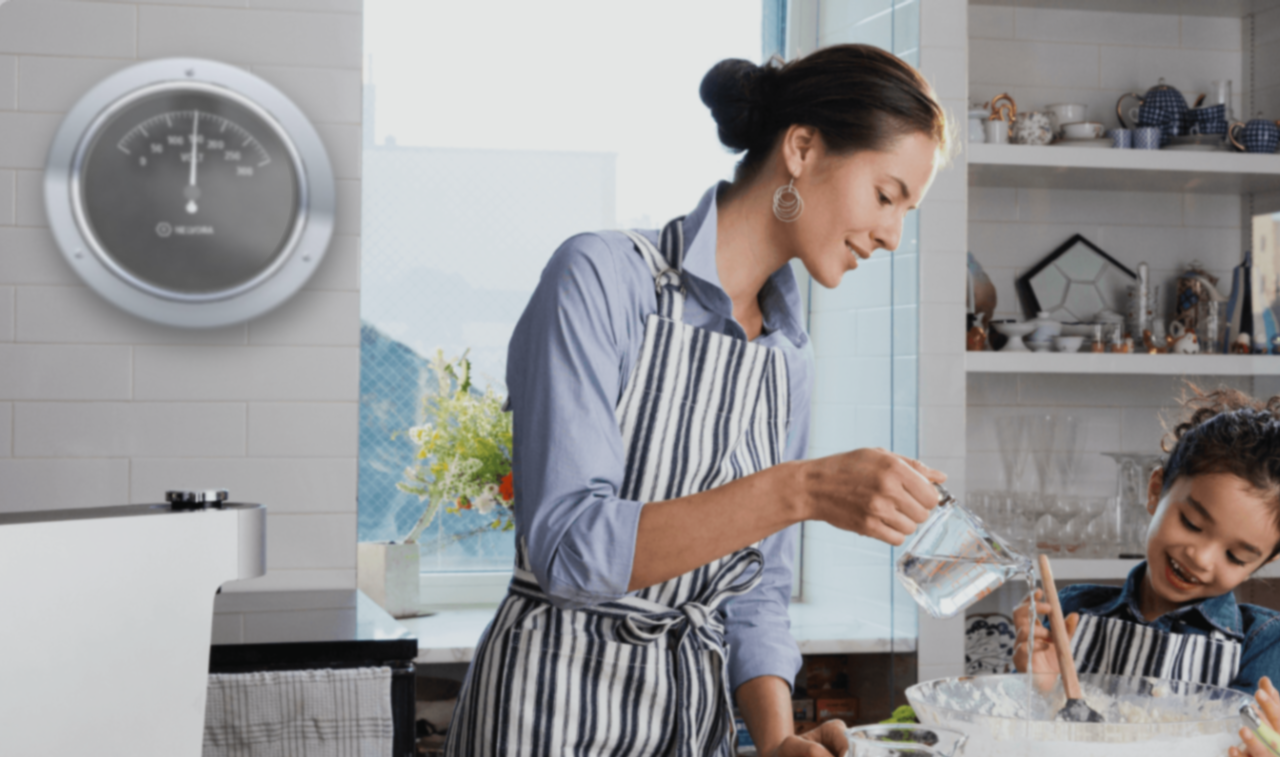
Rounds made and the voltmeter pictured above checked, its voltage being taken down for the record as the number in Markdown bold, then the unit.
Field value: **150** V
